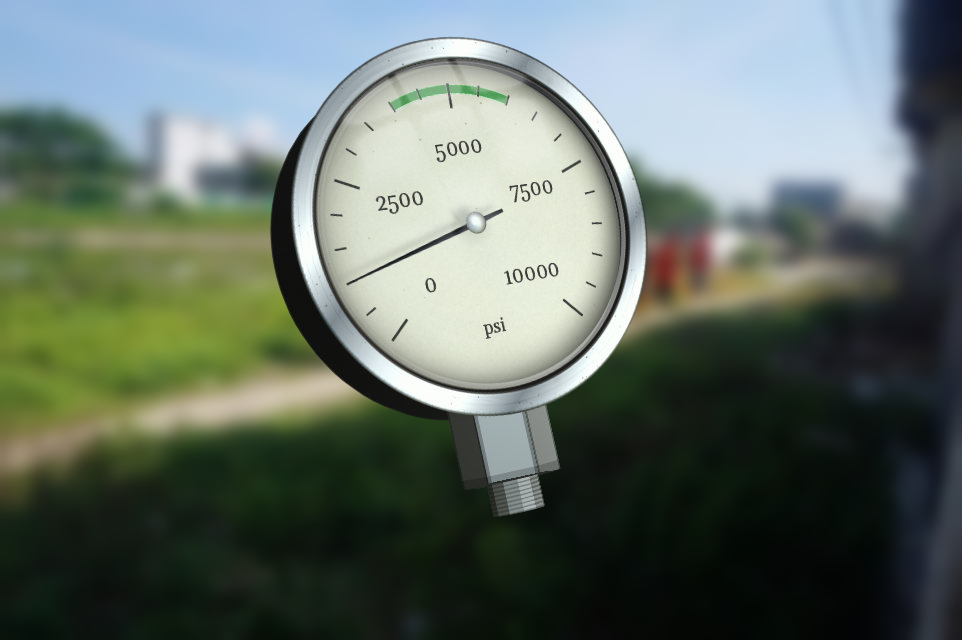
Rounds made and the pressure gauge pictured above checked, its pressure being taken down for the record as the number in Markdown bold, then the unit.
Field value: **1000** psi
